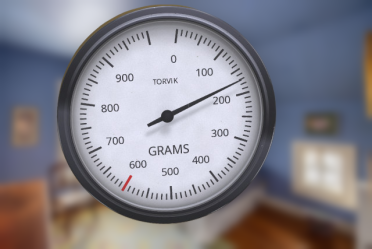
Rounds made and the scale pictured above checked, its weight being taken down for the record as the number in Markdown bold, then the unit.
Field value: **170** g
